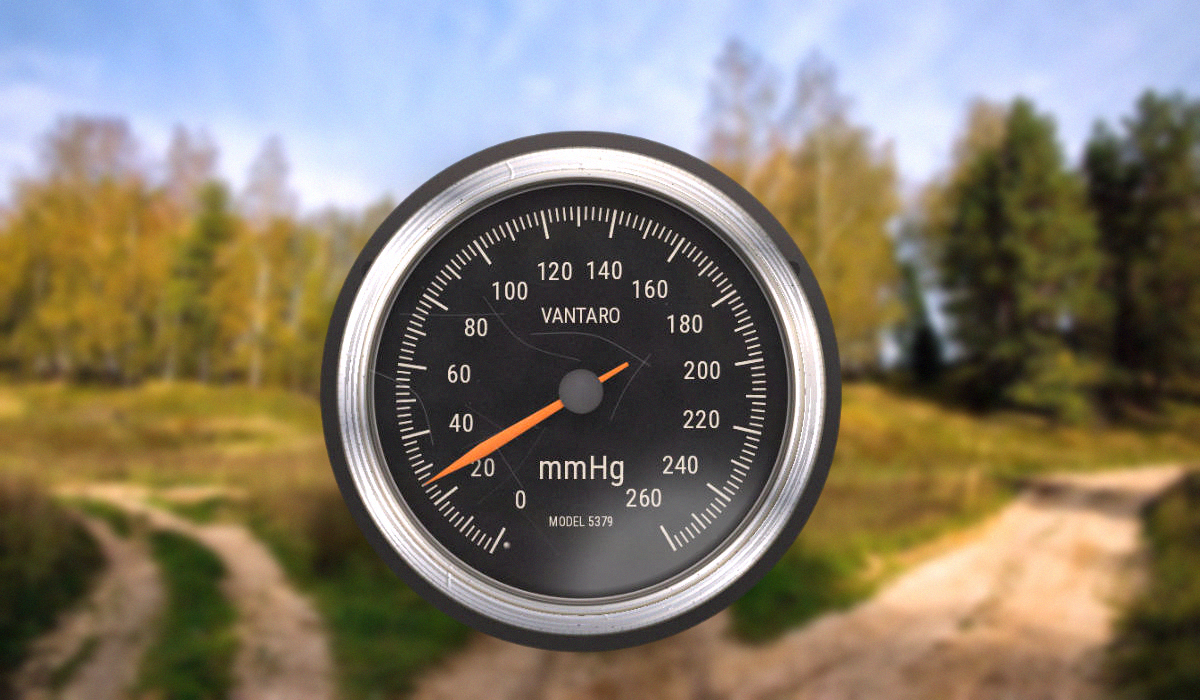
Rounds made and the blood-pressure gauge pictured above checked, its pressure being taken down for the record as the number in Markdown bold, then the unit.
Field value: **26** mmHg
